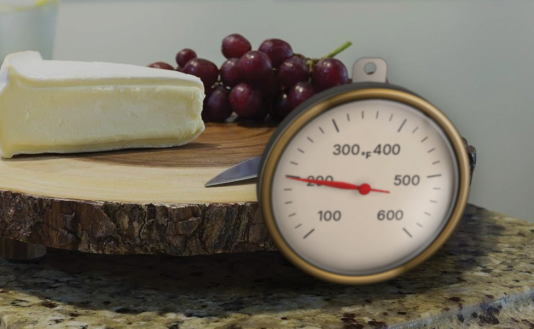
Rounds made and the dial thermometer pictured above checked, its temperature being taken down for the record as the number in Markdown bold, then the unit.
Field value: **200** °F
